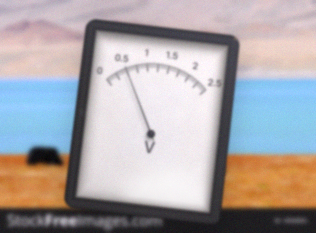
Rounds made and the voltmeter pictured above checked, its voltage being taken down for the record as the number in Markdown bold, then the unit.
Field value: **0.5** V
